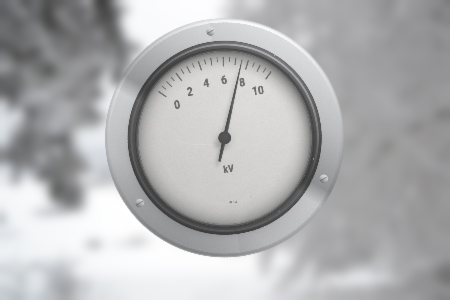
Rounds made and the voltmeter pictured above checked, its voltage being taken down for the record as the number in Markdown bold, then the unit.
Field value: **7.5** kV
